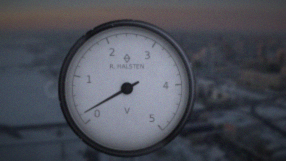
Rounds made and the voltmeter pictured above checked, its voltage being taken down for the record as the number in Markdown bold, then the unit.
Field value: **0.2** V
